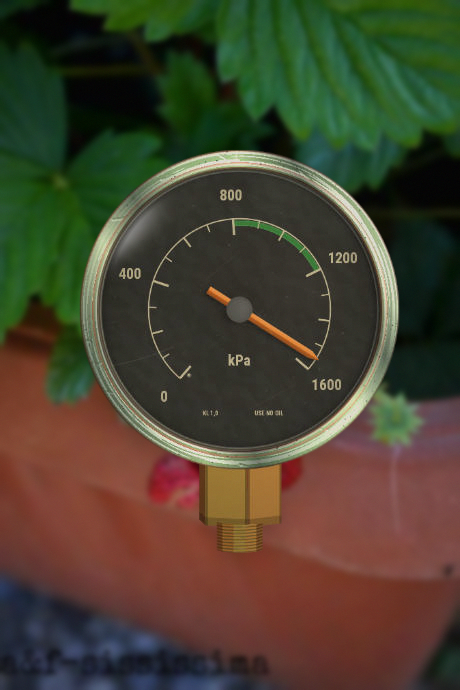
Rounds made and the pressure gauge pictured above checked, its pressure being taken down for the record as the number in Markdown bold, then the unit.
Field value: **1550** kPa
